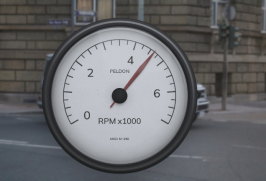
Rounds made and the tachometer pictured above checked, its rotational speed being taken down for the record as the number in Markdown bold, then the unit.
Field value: **4625** rpm
